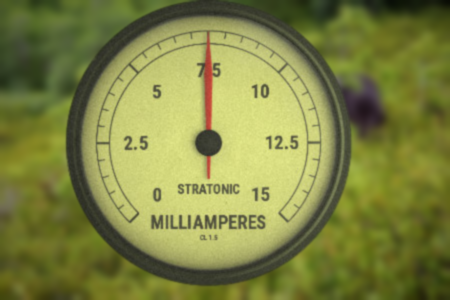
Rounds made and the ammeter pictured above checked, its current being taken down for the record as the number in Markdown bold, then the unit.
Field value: **7.5** mA
